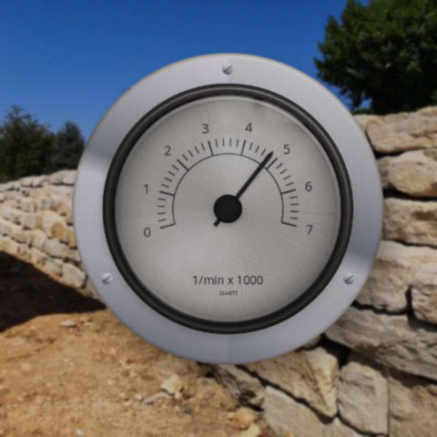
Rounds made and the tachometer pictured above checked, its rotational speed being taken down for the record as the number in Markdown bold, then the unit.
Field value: **4800** rpm
